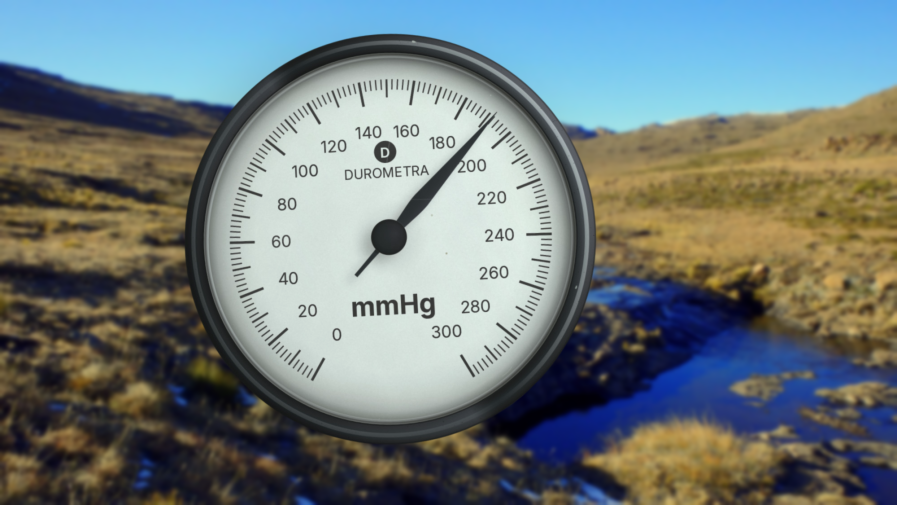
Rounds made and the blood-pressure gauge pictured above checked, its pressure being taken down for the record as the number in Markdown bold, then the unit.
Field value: **192** mmHg
